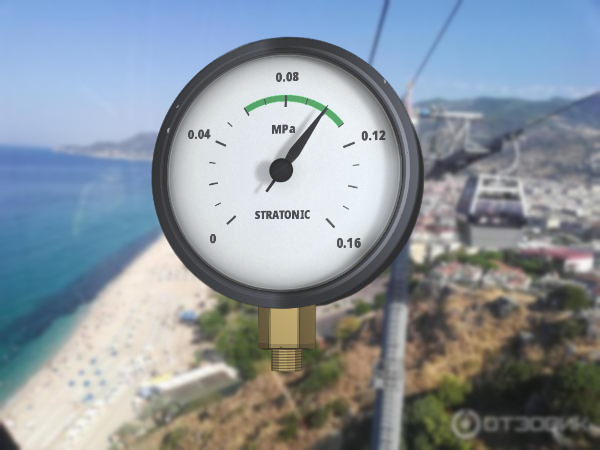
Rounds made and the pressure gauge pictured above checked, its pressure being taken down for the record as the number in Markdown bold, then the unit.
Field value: **0.1** MPa
